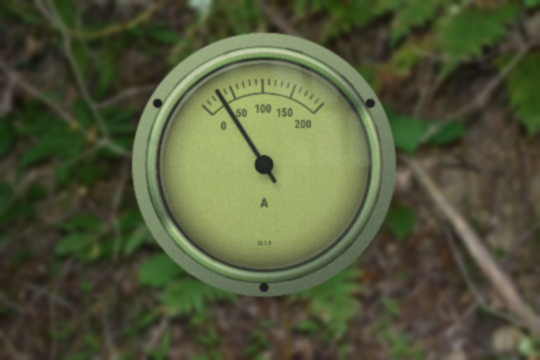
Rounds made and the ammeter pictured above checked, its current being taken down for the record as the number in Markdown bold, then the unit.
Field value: **30** A
